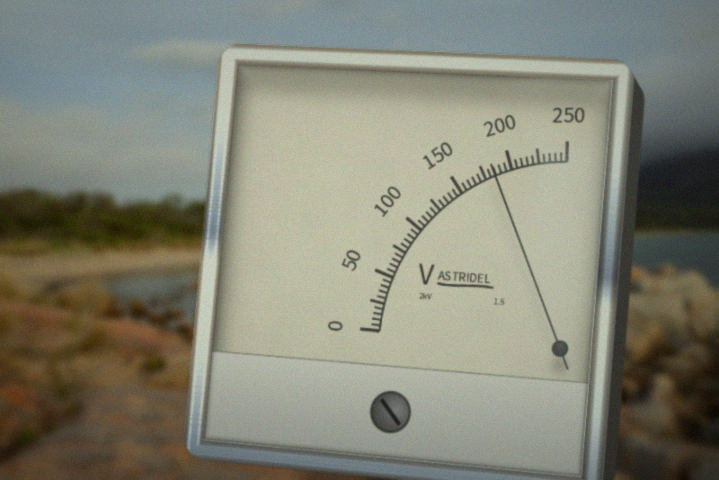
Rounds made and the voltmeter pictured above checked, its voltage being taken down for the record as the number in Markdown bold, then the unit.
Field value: **185** V
